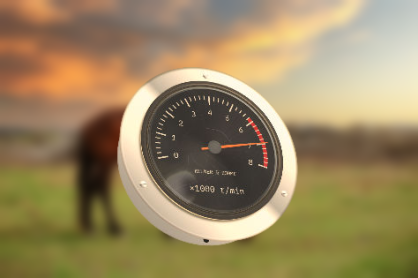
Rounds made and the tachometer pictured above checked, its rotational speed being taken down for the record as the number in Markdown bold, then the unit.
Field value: **7000** rpm
